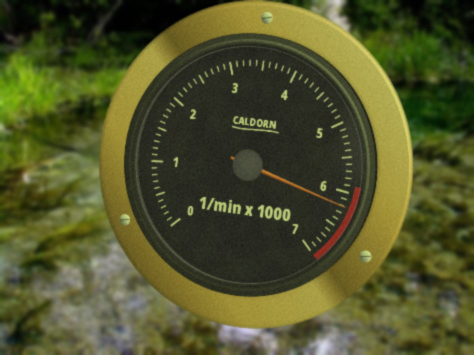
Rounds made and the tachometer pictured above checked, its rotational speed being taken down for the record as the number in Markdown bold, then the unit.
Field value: **6200** rpm
